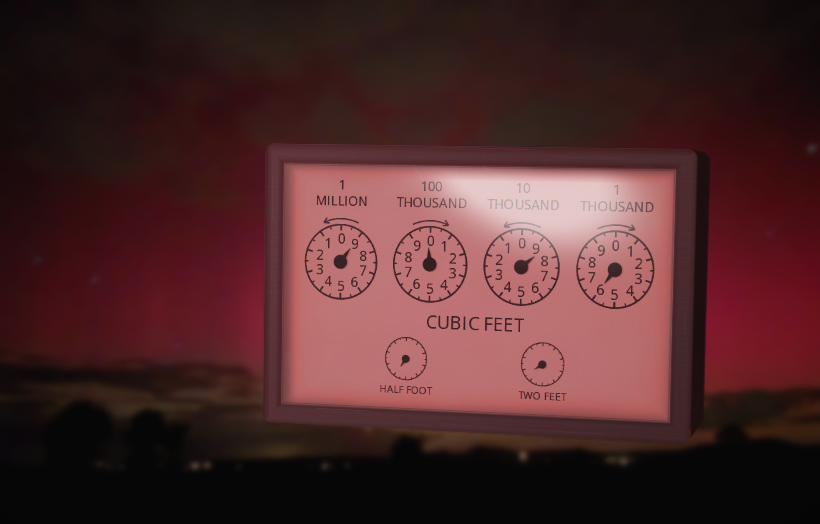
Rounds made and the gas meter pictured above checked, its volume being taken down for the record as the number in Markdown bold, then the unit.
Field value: **898600** ft³
